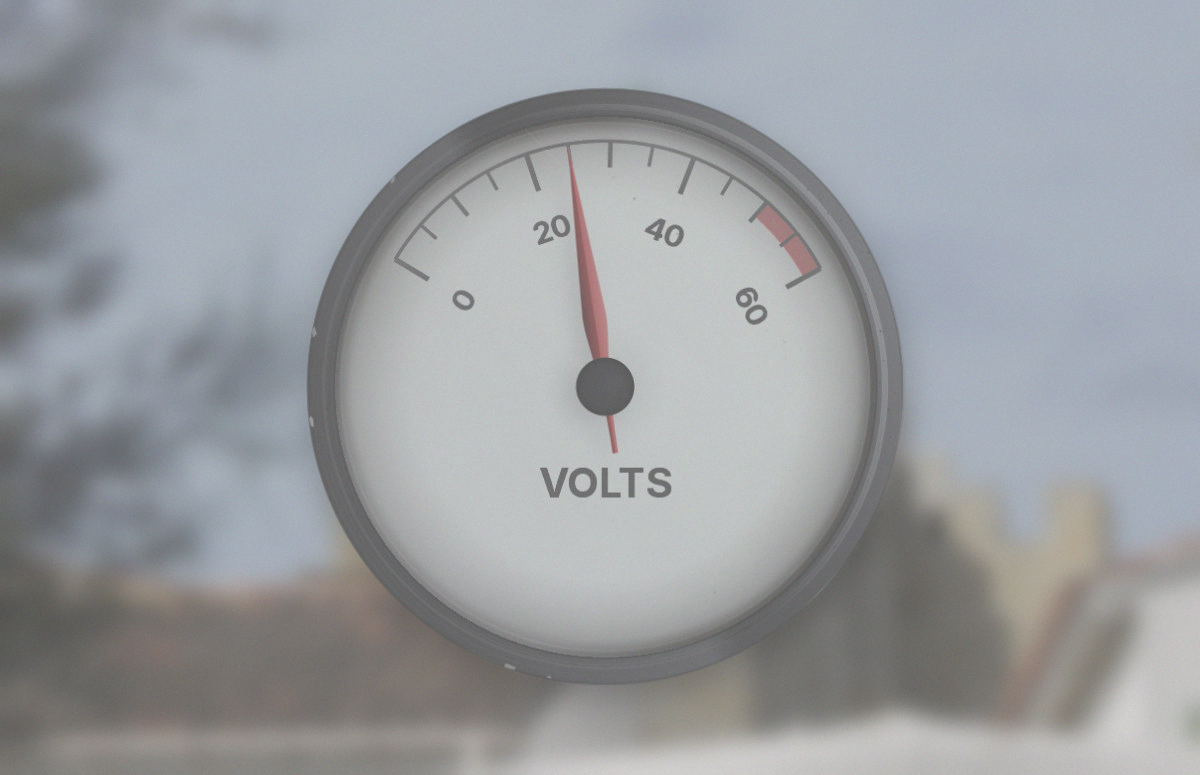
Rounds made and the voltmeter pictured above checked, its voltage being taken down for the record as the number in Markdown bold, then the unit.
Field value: **25** V
